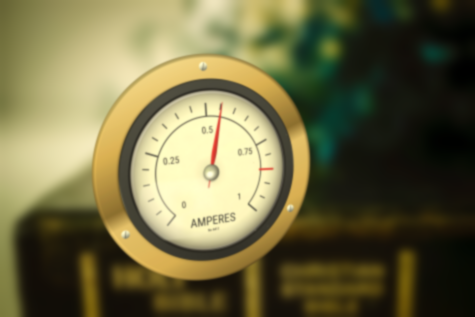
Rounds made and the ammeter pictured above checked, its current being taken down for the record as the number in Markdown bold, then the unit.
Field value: **0.55** A
